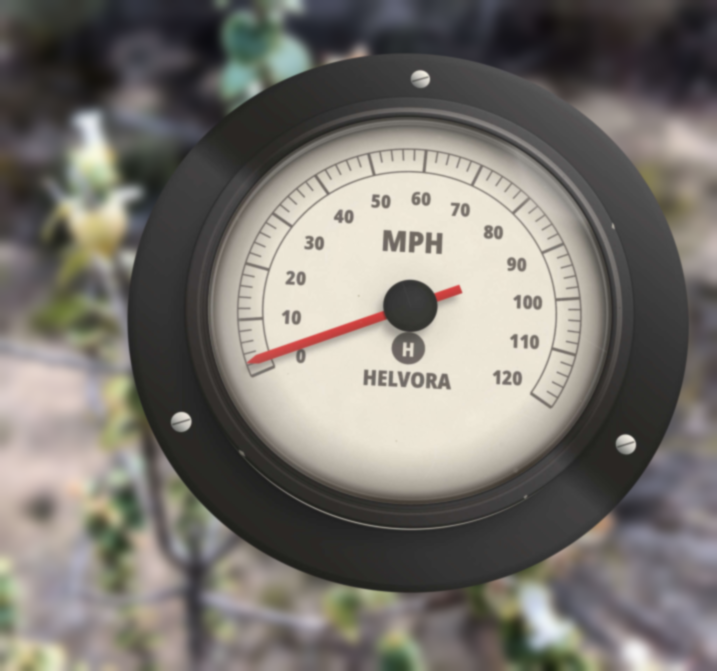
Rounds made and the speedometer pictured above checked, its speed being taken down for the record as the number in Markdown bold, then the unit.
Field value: **2** mph
